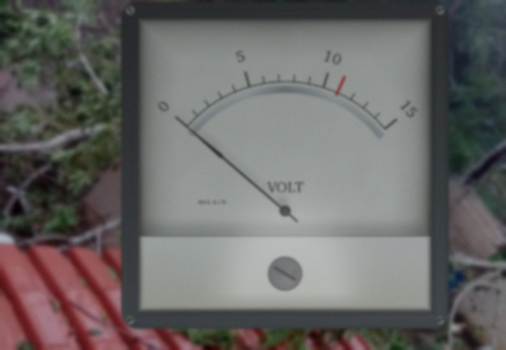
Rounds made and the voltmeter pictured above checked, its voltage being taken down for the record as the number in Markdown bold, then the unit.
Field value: **0** V
